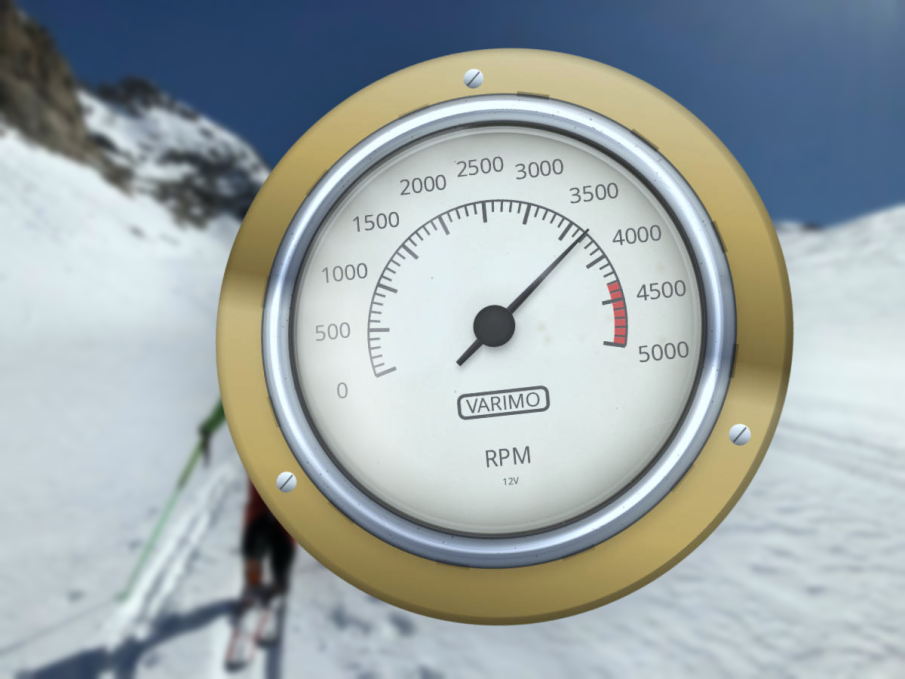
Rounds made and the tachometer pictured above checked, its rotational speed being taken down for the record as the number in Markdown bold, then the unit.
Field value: **3700** rpm
